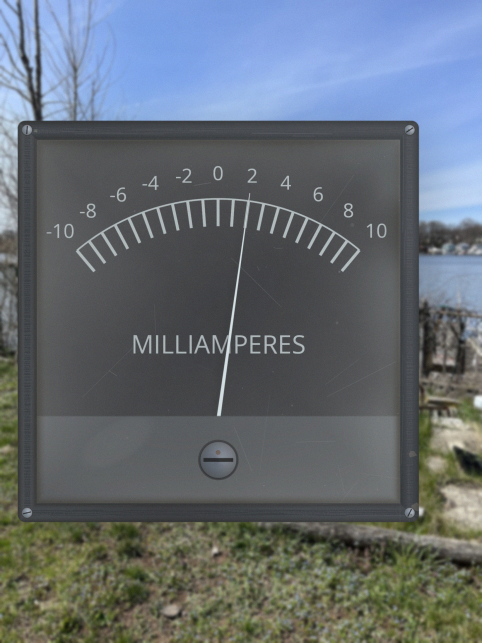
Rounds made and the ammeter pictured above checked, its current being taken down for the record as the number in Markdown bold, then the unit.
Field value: **2** mA
